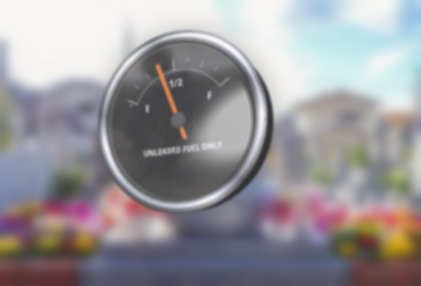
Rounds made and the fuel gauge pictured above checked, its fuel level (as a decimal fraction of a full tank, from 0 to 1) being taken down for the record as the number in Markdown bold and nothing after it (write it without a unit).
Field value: **0.375**
